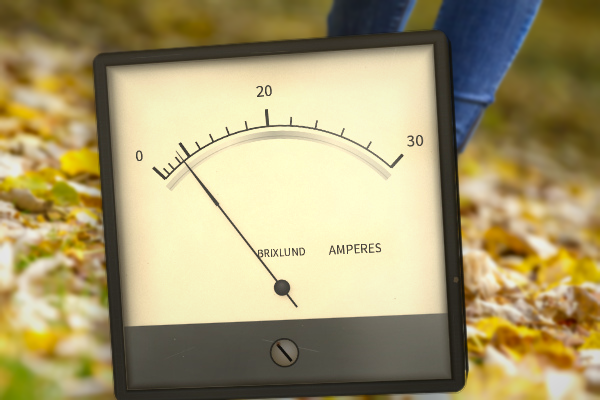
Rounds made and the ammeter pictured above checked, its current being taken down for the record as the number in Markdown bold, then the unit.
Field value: **9** A
